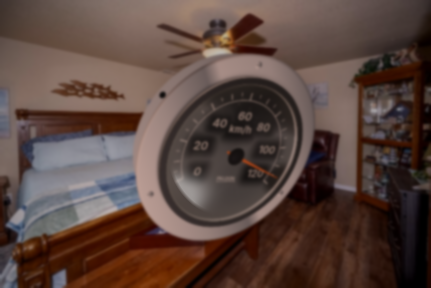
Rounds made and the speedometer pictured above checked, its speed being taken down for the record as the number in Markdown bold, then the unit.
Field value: **115** km/h
